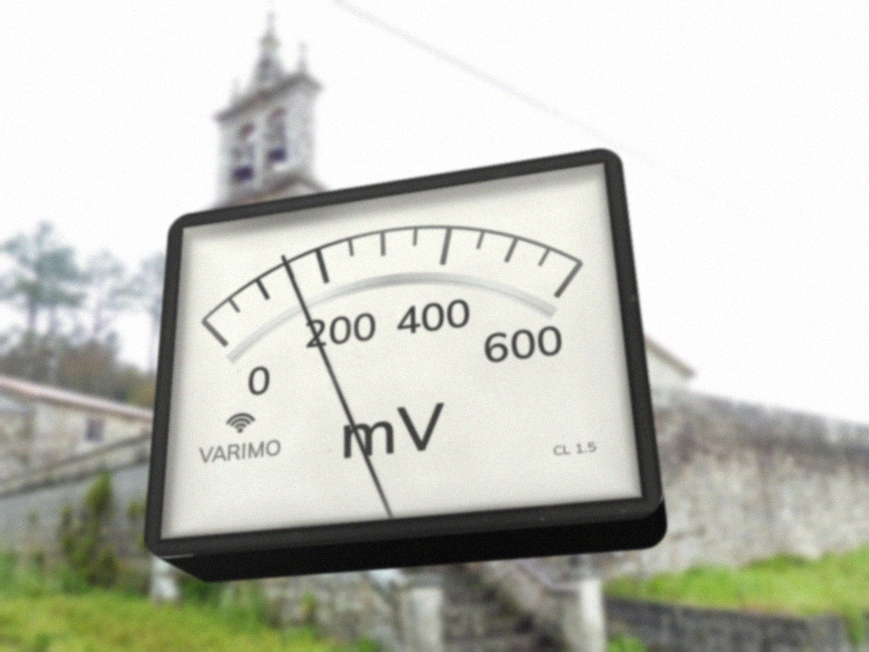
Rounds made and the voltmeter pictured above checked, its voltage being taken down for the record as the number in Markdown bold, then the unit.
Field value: **150** mV
